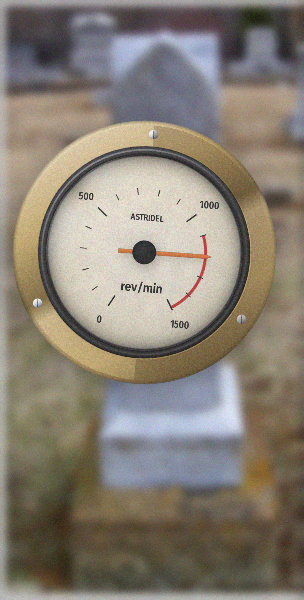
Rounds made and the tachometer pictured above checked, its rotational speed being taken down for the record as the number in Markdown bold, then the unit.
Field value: **1200** rpm
